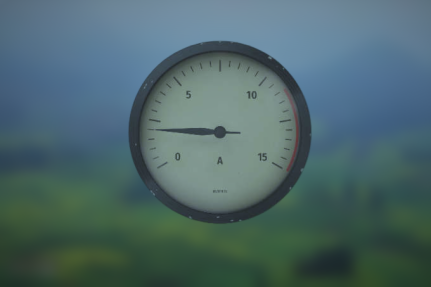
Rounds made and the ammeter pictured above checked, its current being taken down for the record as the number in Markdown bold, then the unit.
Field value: **2** A
